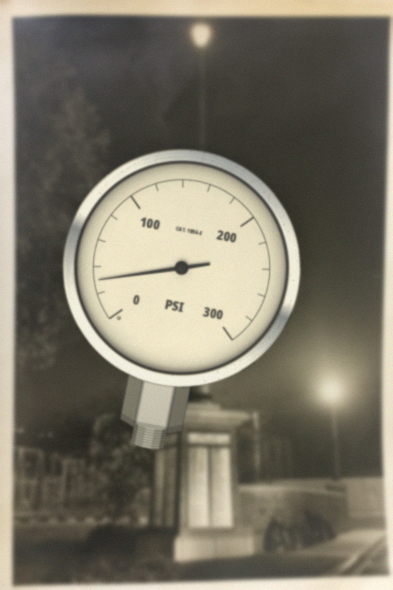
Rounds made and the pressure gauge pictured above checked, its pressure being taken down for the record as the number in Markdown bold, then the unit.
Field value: **30** psi
